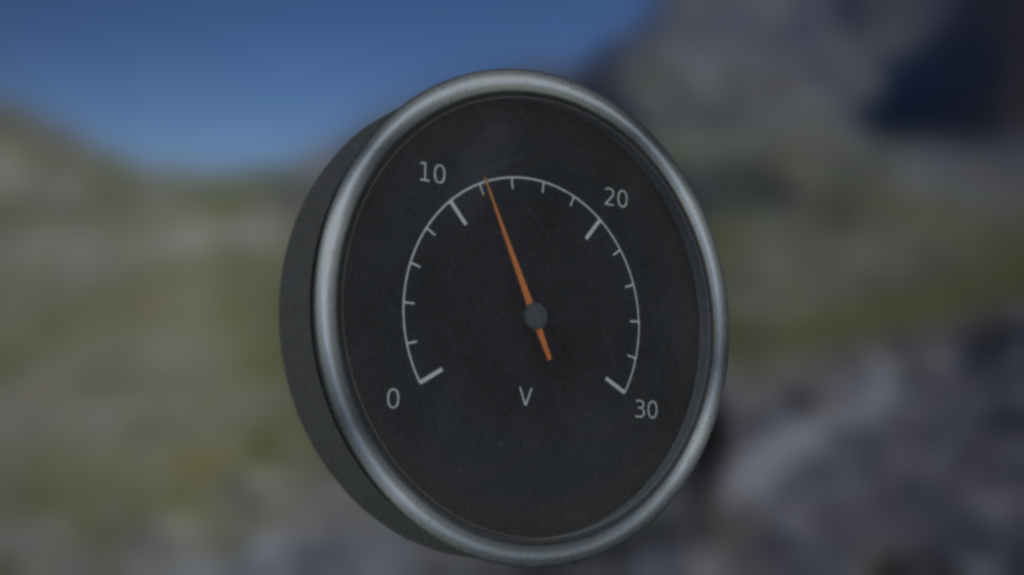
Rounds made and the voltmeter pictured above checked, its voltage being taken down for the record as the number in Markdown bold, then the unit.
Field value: **12** V
